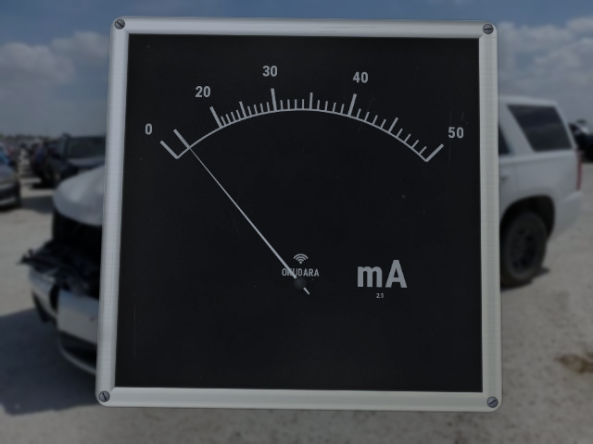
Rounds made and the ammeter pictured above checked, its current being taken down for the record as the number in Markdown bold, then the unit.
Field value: **10** mA
